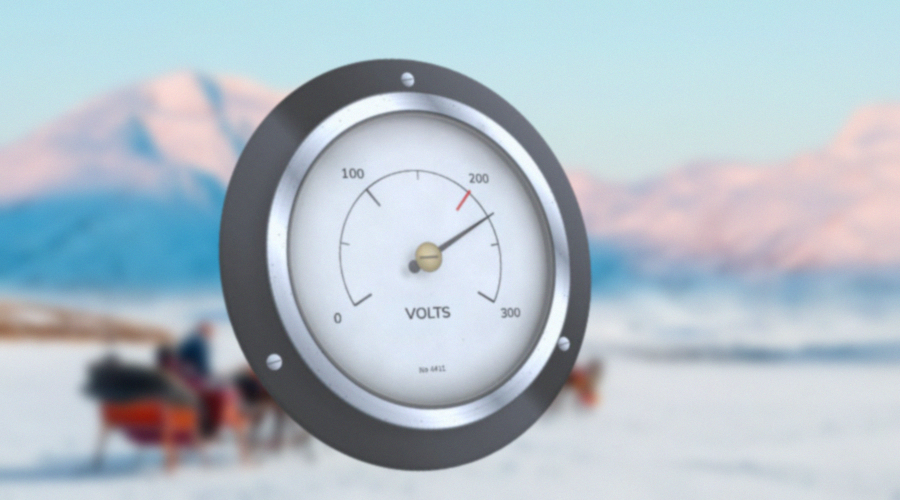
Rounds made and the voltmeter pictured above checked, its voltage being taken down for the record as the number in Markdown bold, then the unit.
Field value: **225** V
